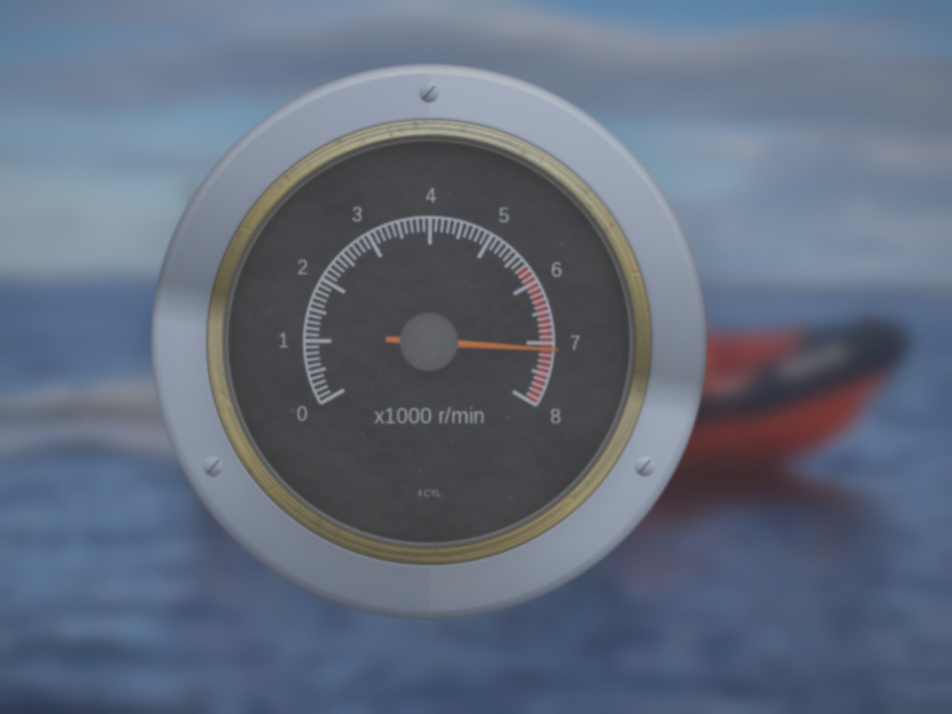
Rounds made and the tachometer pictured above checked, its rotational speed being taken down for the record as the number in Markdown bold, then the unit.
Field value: **7100** rpm
